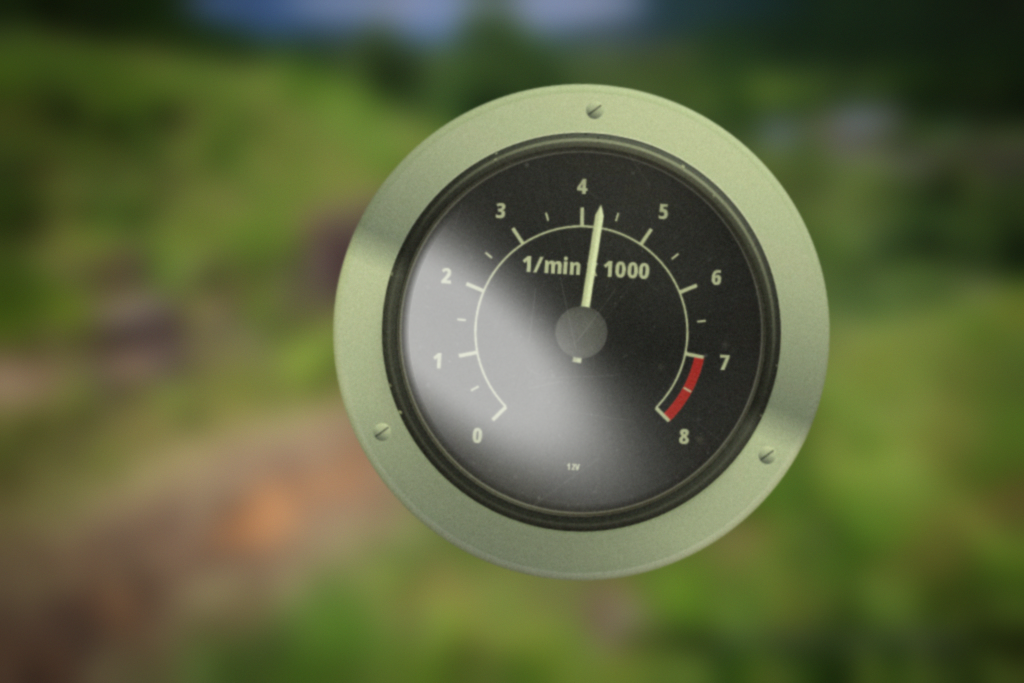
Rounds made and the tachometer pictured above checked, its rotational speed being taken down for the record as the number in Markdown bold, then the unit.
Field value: **4250** rpm
